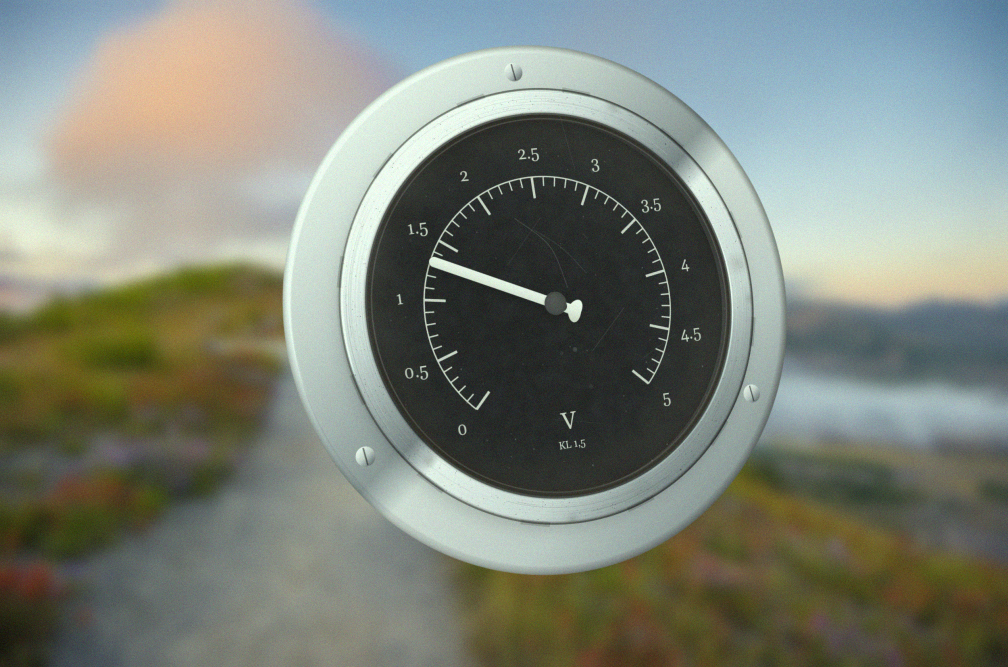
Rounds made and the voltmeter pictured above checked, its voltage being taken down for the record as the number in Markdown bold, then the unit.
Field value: **1.3** V
